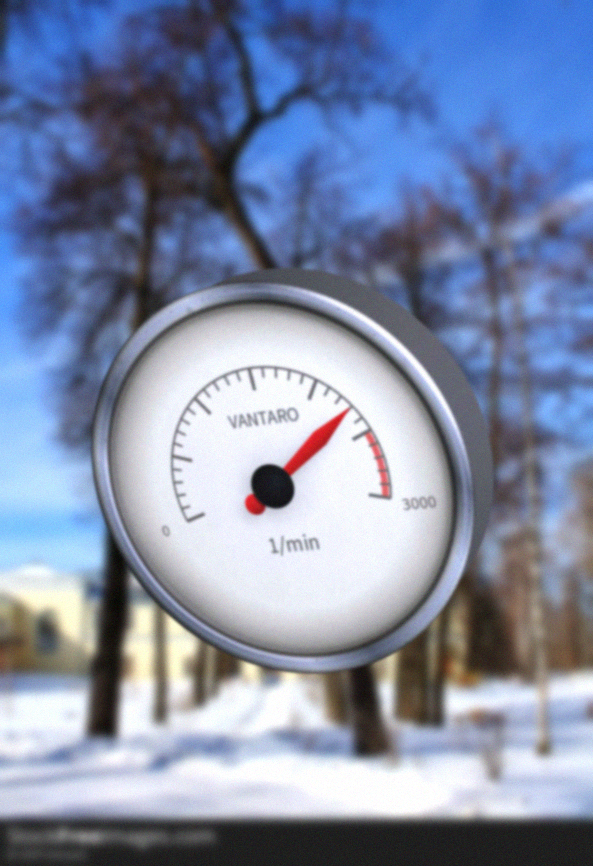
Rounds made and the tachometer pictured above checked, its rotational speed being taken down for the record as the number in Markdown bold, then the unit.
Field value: **2300** rpm
